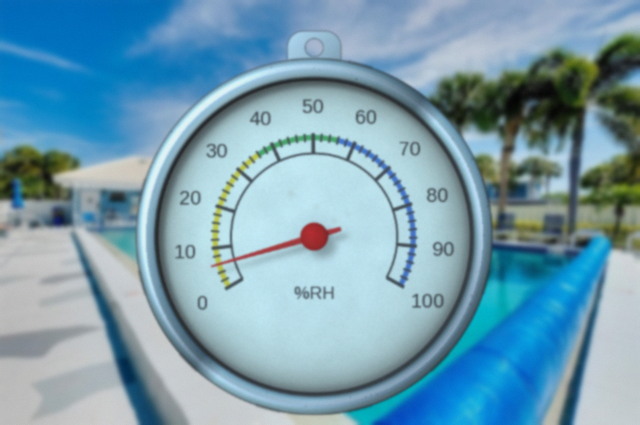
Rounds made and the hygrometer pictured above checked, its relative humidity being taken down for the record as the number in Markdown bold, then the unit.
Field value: **6** %
